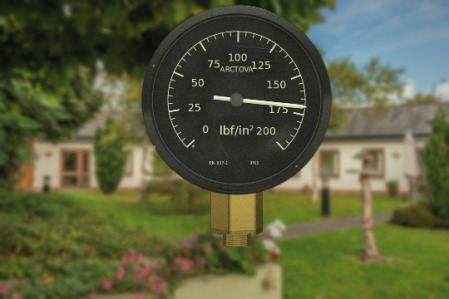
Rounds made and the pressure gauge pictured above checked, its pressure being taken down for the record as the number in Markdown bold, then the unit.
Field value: **170** psi
